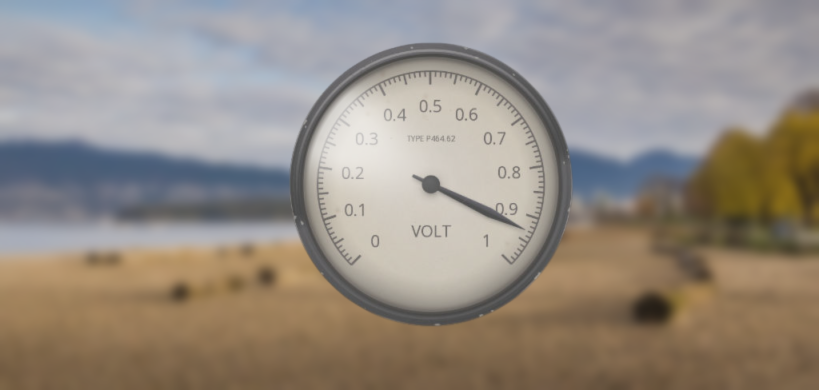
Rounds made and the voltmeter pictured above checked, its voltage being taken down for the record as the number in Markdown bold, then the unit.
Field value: **0.93** V
